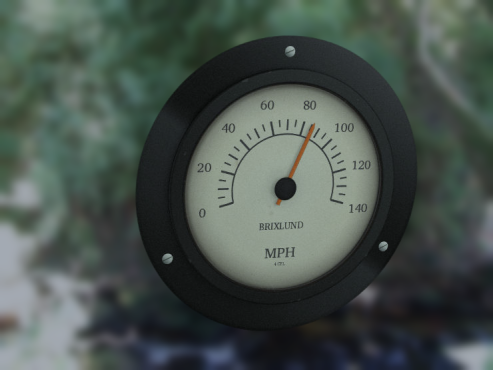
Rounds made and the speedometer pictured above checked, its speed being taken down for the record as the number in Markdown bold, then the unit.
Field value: **85** mph
